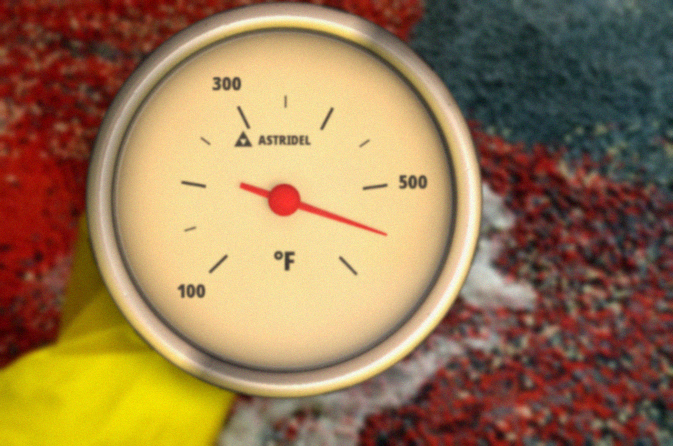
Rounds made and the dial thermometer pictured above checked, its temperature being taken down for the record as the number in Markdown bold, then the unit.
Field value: **550** °F
